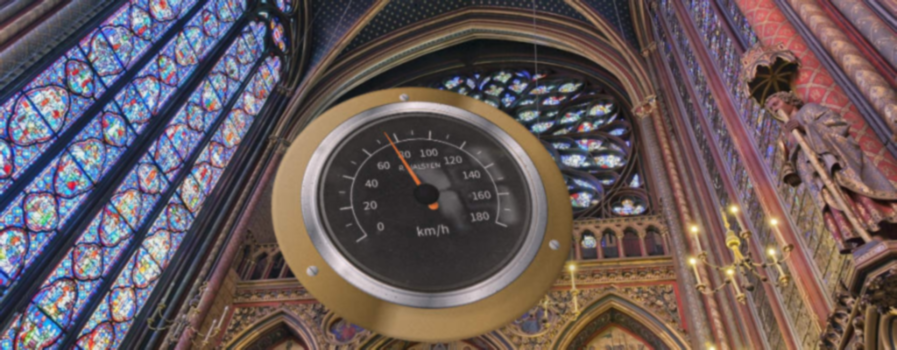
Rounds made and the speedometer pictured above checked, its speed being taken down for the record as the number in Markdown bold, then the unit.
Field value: **75** km/h
